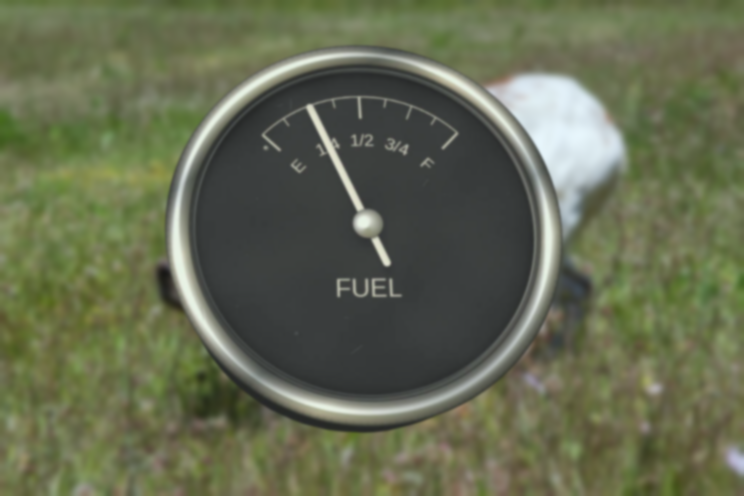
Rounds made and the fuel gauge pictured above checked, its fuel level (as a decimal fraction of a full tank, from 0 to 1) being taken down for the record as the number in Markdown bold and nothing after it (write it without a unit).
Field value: **0.25**
